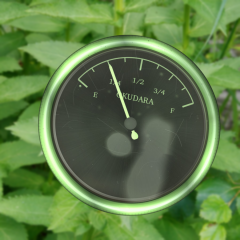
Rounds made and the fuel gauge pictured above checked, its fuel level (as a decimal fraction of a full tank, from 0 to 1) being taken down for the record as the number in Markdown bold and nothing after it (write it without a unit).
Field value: **0.25**
